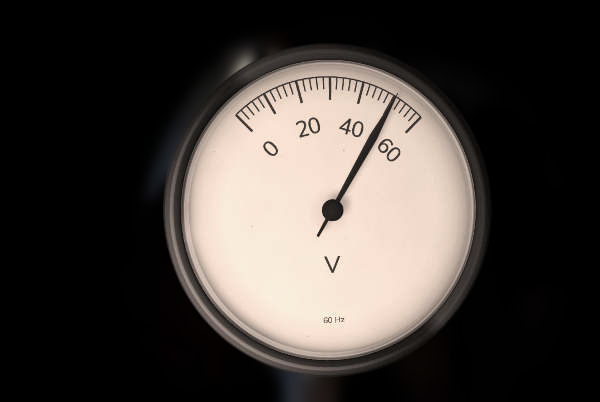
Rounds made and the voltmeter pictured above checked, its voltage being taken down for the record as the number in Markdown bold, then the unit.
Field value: **50** V
